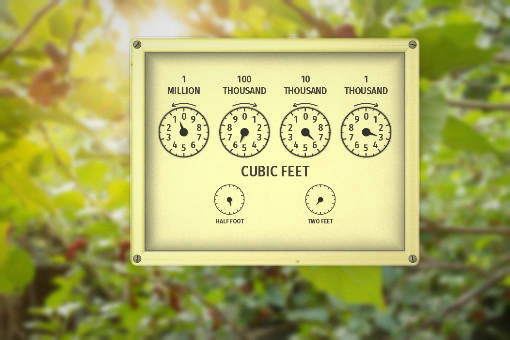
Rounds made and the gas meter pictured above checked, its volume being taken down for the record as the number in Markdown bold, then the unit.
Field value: **56300** ft³
